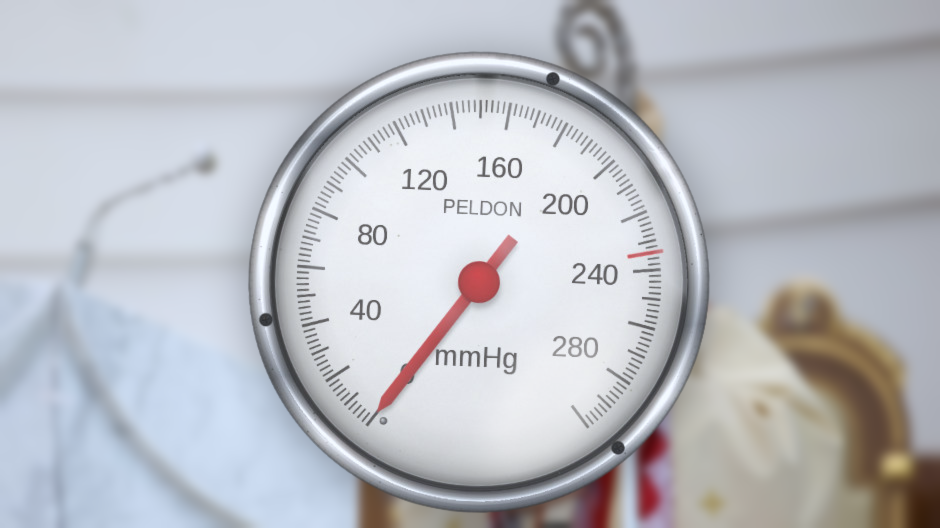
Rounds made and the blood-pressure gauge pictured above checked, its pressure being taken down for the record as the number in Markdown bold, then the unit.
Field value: **0** mmHg
